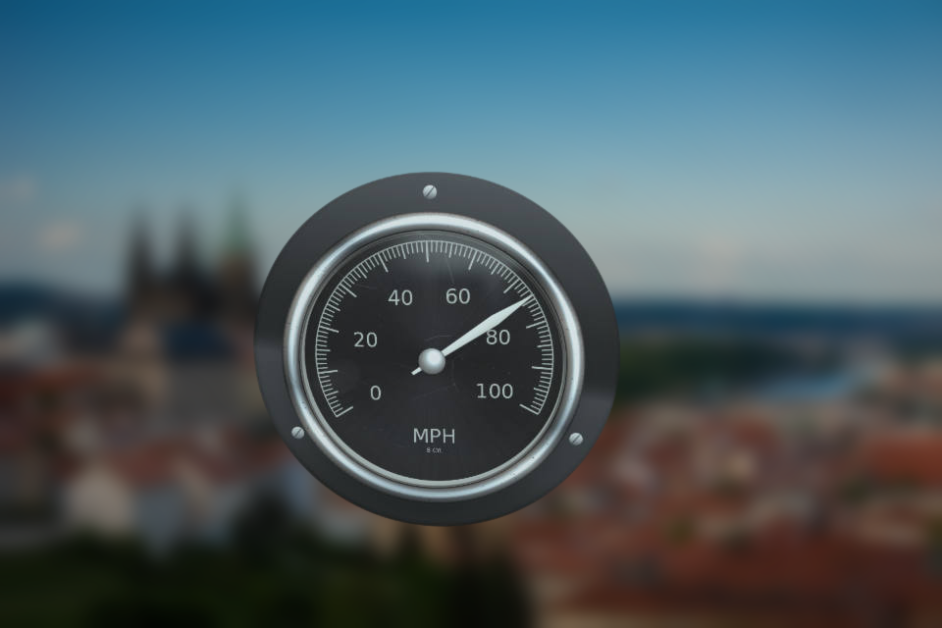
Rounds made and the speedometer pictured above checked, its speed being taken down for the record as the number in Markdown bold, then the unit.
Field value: **74** mph
